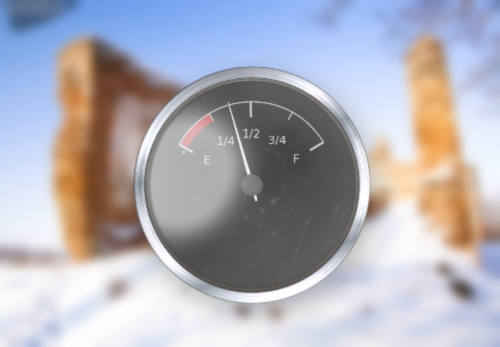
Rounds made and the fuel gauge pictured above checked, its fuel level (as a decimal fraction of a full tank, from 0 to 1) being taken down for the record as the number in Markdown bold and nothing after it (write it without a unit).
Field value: **0.375**
